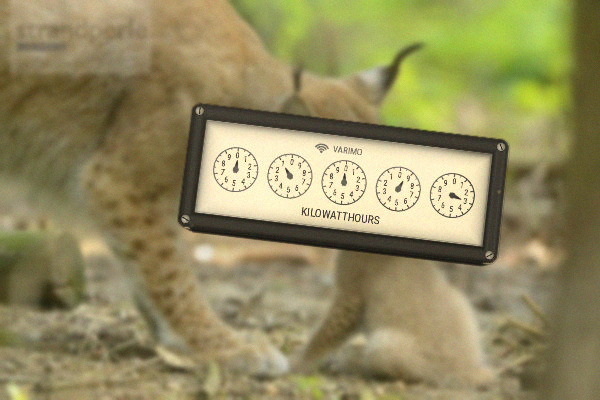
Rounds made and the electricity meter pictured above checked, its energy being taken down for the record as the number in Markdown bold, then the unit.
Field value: **993** kWh
